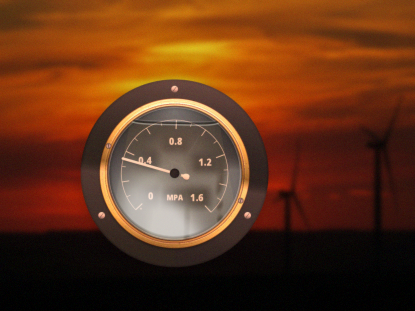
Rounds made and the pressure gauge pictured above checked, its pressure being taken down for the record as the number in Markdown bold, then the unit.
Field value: **0.35** MPa
